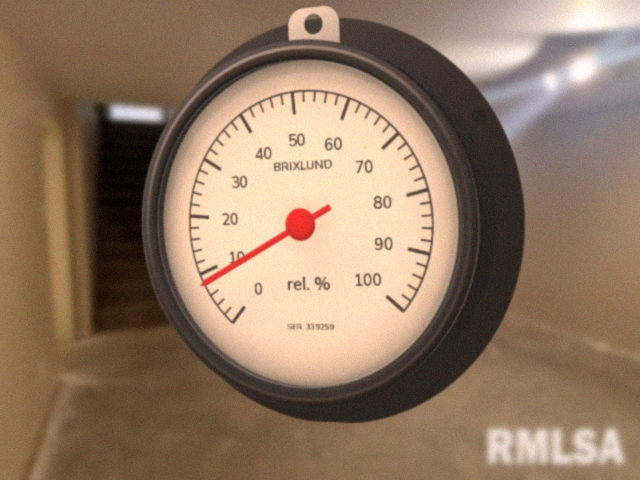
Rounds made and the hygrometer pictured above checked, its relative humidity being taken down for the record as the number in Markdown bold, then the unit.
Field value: **8** %
